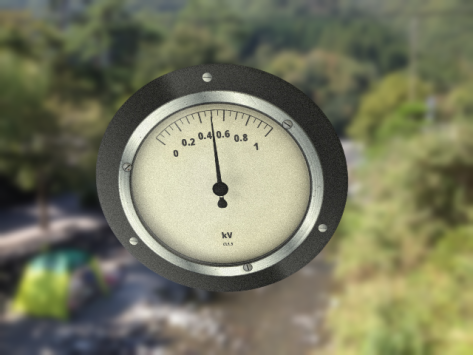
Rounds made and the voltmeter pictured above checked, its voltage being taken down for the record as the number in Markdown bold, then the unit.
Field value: **0.5** kV
